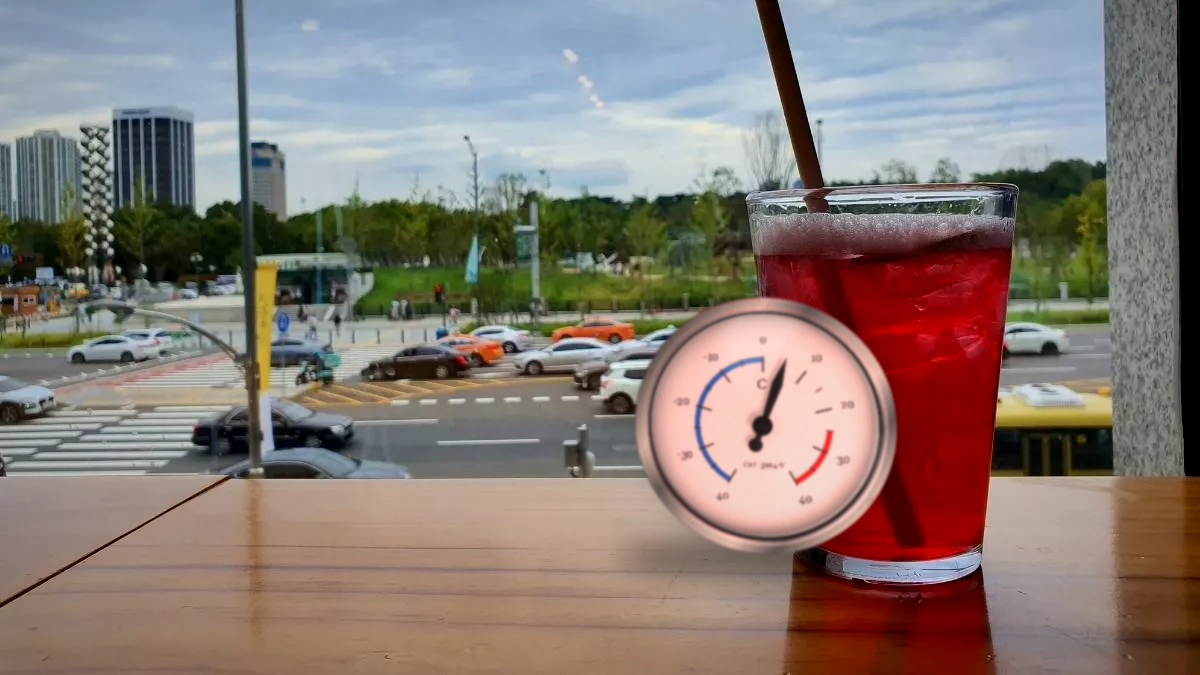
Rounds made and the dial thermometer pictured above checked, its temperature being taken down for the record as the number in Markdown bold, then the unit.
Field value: **5** °C
